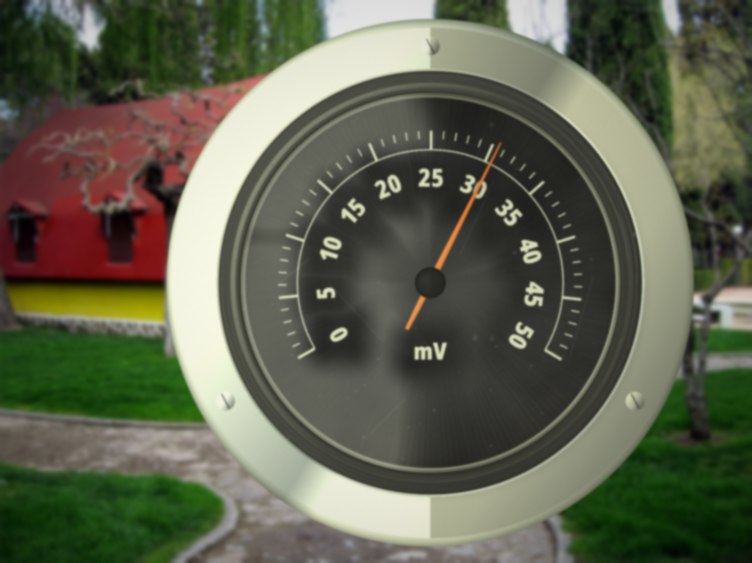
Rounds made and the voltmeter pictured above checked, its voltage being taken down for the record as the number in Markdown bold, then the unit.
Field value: **30.5** mV
